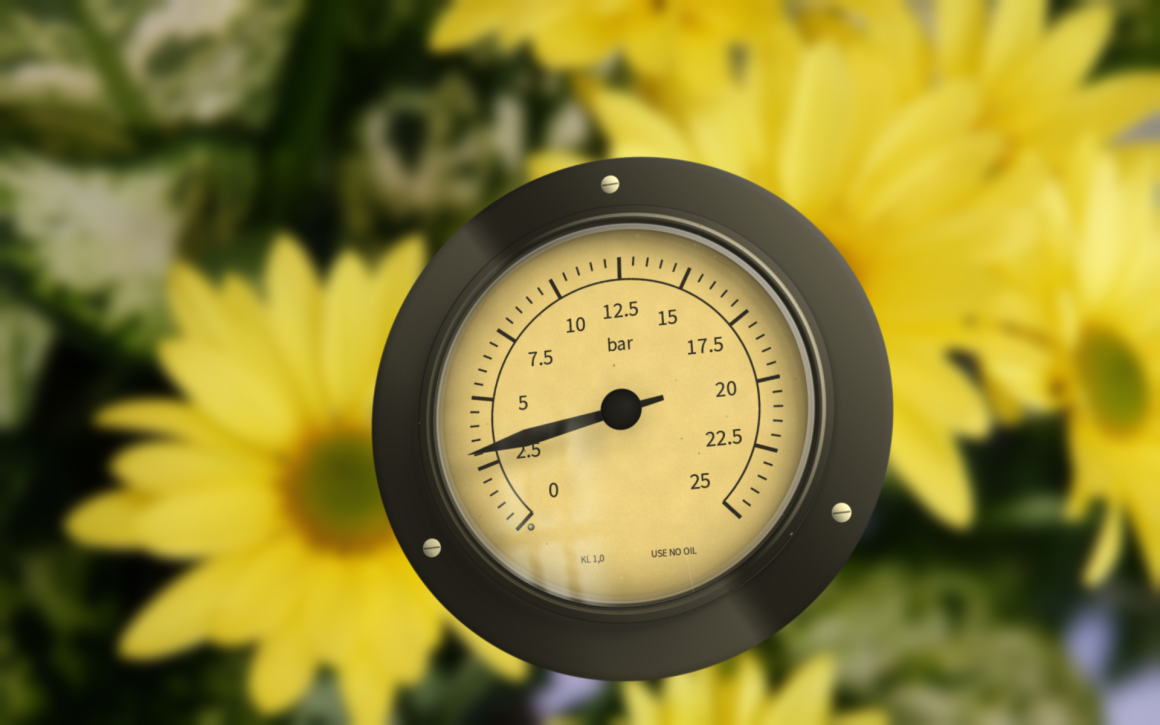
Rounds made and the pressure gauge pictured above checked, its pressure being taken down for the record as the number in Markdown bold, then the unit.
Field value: **3** bar
